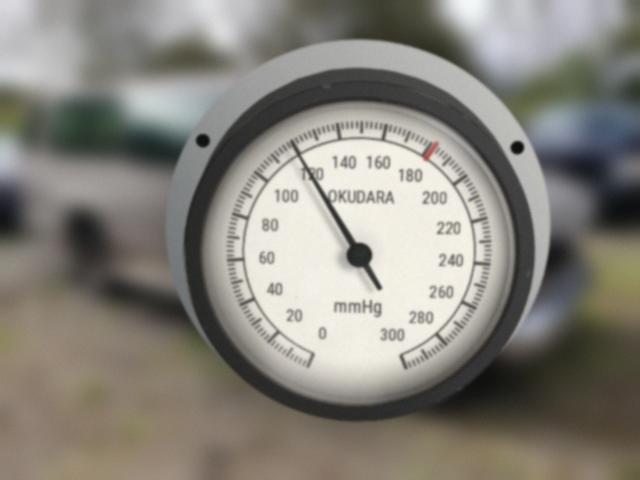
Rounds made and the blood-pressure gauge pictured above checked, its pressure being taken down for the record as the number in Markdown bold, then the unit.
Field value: **120** mmHg
